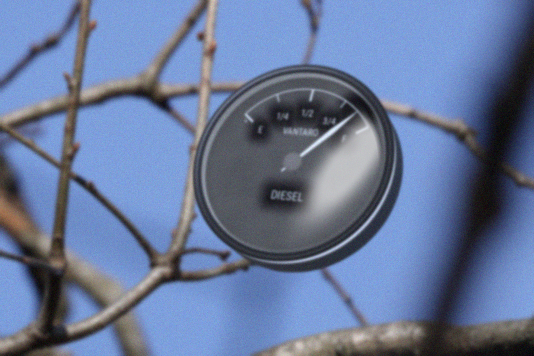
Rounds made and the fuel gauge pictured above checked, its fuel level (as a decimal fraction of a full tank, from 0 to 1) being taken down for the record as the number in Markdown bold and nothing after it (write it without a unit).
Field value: **0.875**
